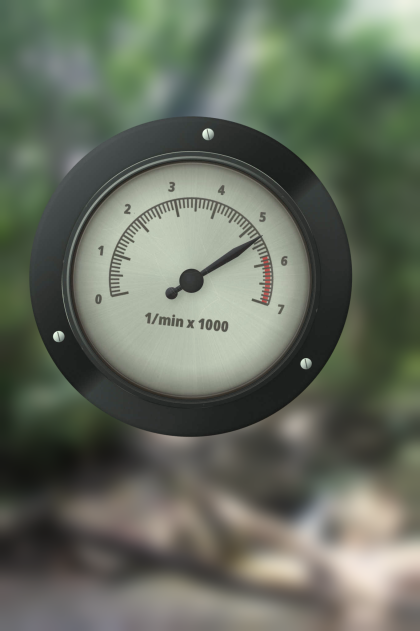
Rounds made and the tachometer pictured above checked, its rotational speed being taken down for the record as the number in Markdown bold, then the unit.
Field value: **5300** rpm
